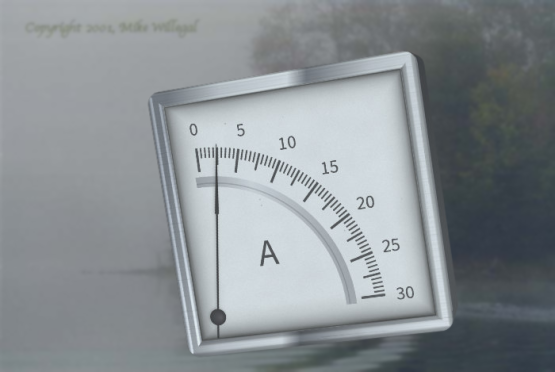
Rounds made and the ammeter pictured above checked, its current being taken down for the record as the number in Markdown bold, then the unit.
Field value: **2.5** A
